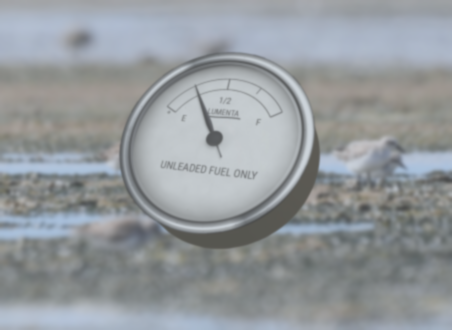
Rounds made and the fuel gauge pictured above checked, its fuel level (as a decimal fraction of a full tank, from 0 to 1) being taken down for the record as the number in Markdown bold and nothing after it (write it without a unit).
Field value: **0.25**
